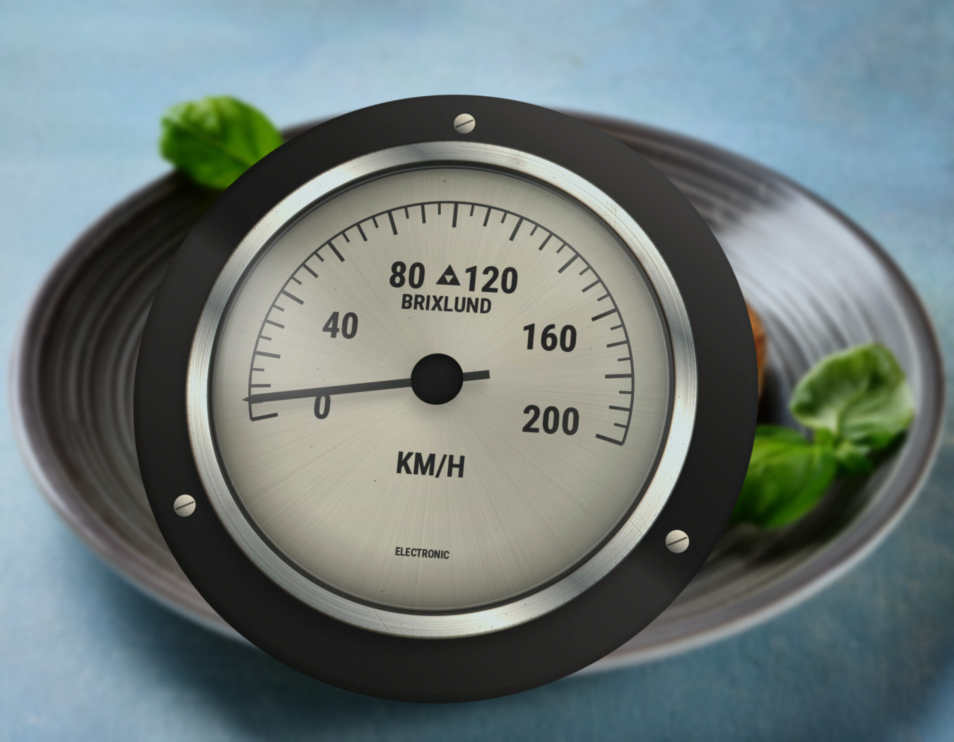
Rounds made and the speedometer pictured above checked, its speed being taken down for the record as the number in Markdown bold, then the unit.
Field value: **5** km/h
